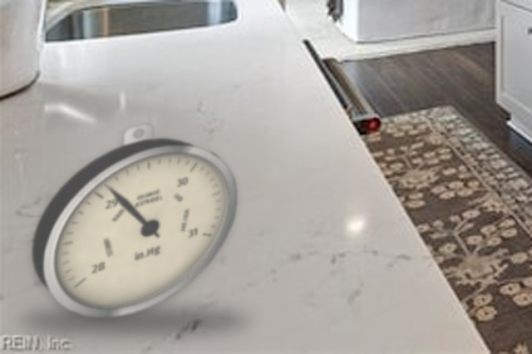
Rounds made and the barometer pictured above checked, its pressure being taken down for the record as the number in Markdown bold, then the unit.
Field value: **29.1** inHg
